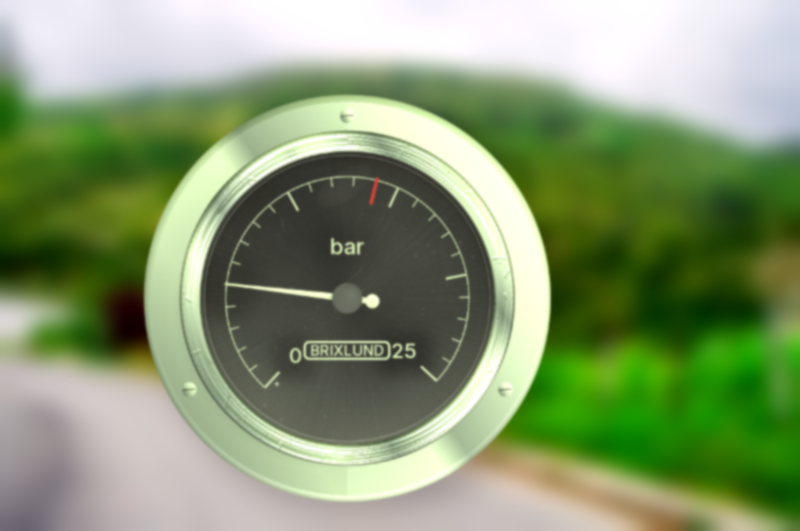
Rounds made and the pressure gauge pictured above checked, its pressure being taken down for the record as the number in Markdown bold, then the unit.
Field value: **5** bar
